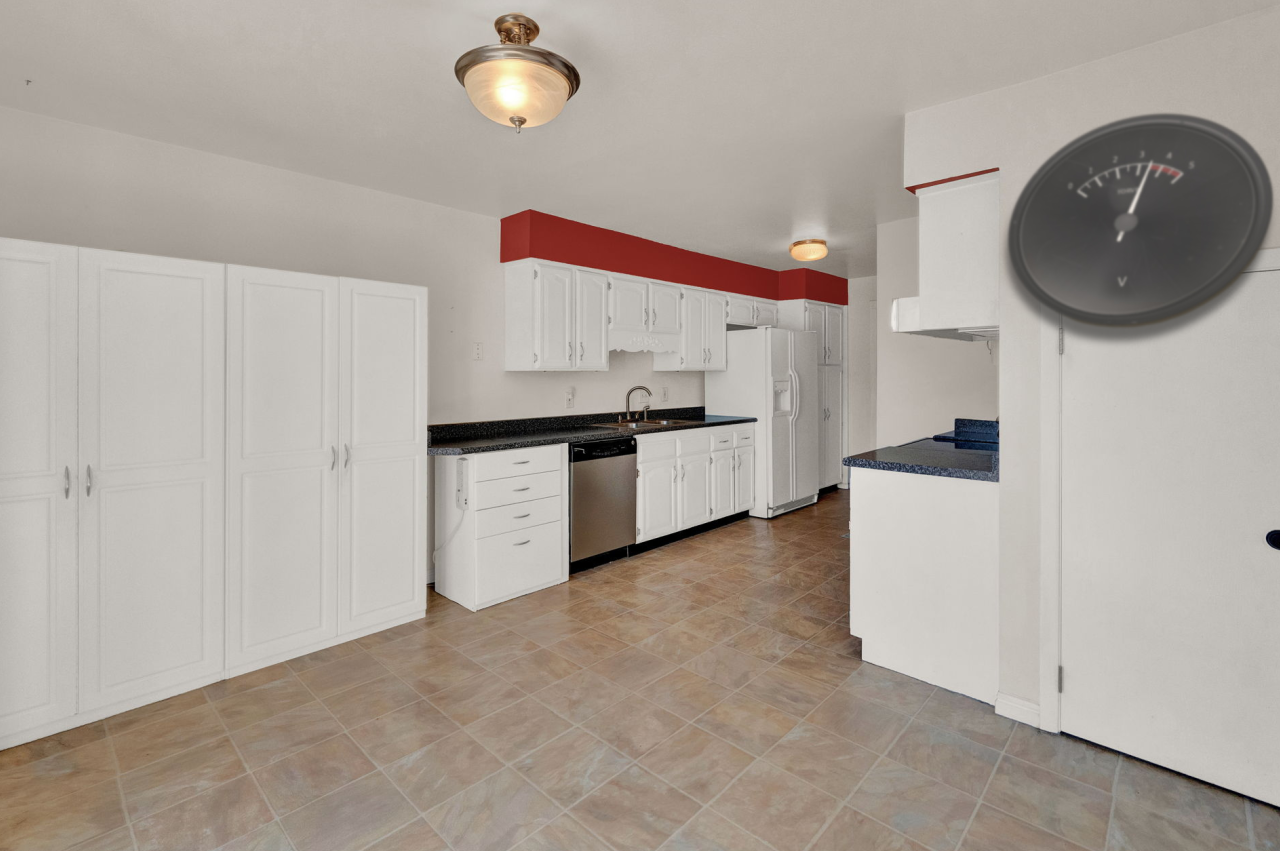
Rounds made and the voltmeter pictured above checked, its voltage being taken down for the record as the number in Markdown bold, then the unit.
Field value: **3.5** V
